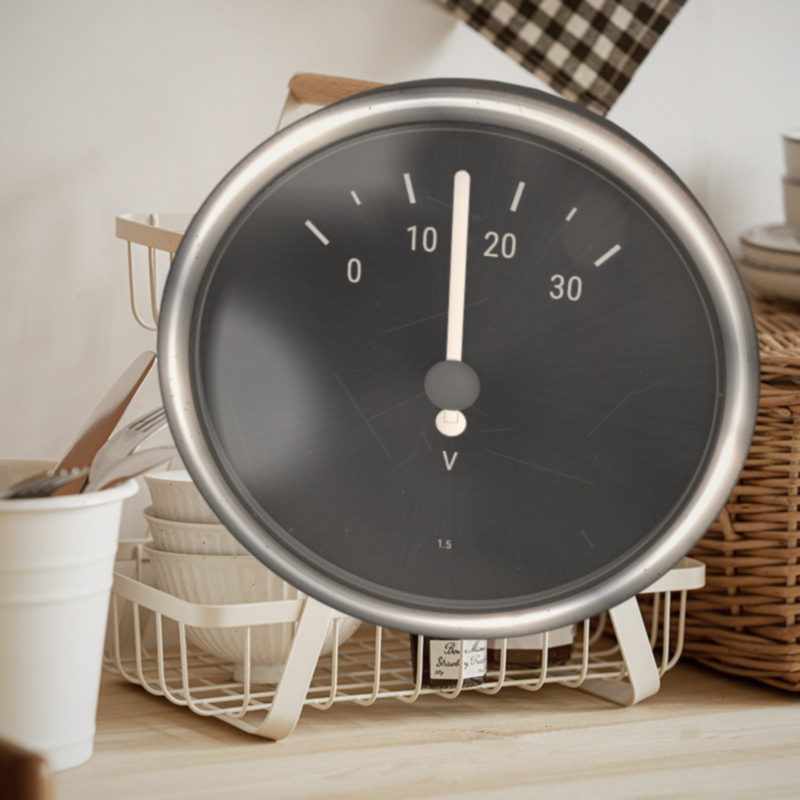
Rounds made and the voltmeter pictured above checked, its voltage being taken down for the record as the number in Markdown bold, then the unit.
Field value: **15** V
